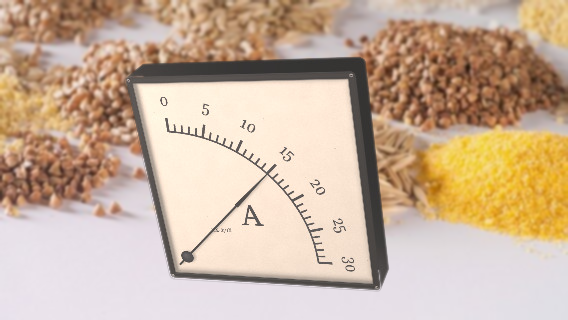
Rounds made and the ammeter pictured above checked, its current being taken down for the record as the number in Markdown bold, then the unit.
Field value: **15** A
